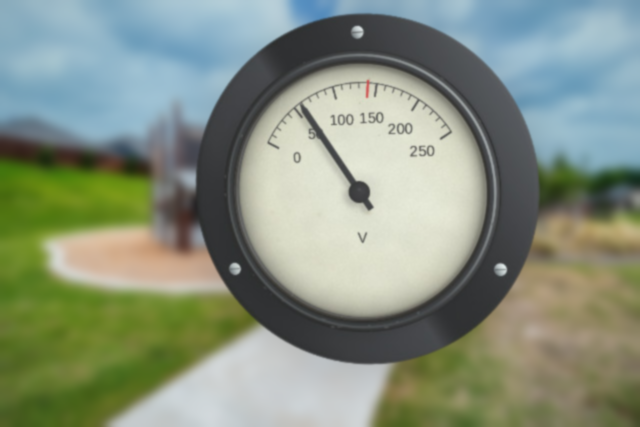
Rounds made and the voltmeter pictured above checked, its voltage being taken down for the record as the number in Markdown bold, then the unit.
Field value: **60** V
